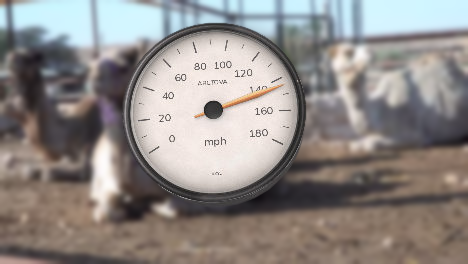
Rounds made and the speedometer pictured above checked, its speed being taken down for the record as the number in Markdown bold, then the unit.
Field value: **145** mph
